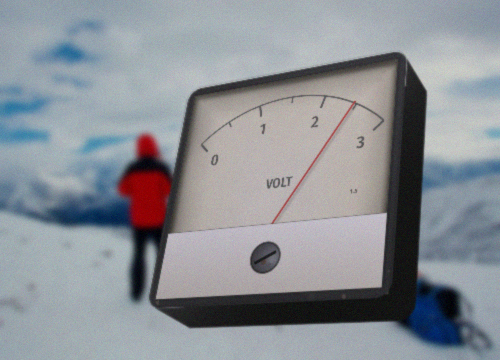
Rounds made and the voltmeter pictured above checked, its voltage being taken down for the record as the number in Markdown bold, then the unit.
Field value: **2.5** V
